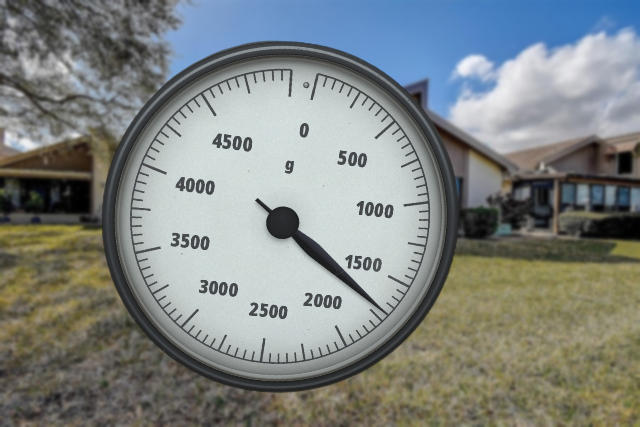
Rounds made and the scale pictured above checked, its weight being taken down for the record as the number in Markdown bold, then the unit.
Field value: **1700** g
